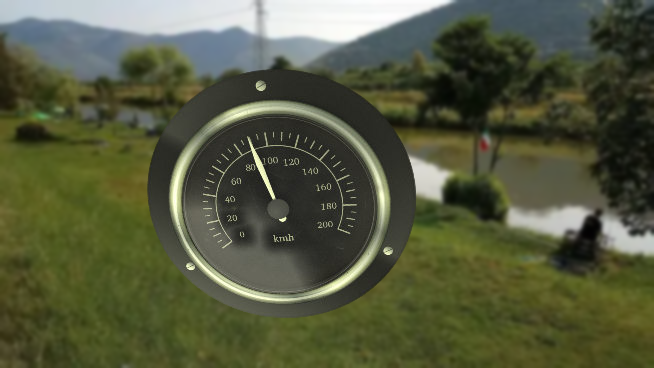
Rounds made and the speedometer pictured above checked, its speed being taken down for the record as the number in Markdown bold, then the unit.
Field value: **90** km/h
